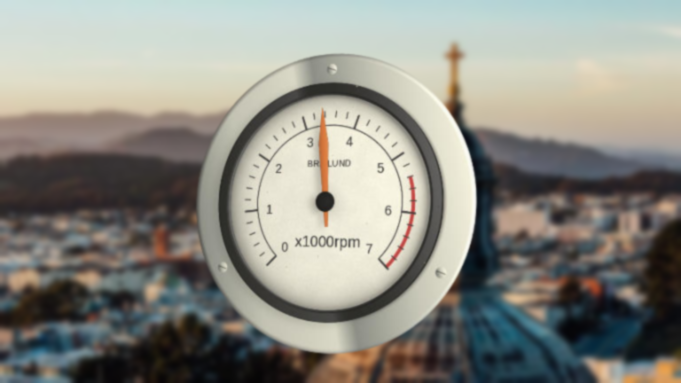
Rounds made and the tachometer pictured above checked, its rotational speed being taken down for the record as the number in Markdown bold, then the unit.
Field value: **3400** rpm
